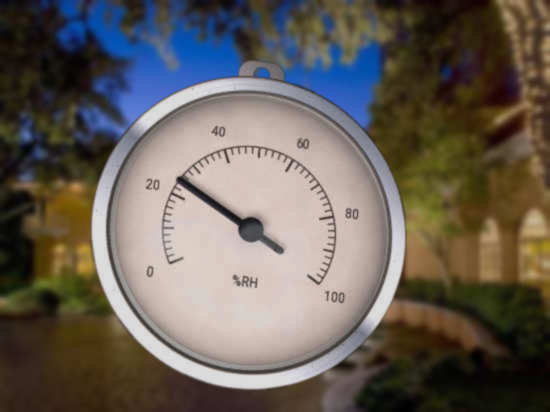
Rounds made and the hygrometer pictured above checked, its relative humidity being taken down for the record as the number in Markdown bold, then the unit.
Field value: **24** %
